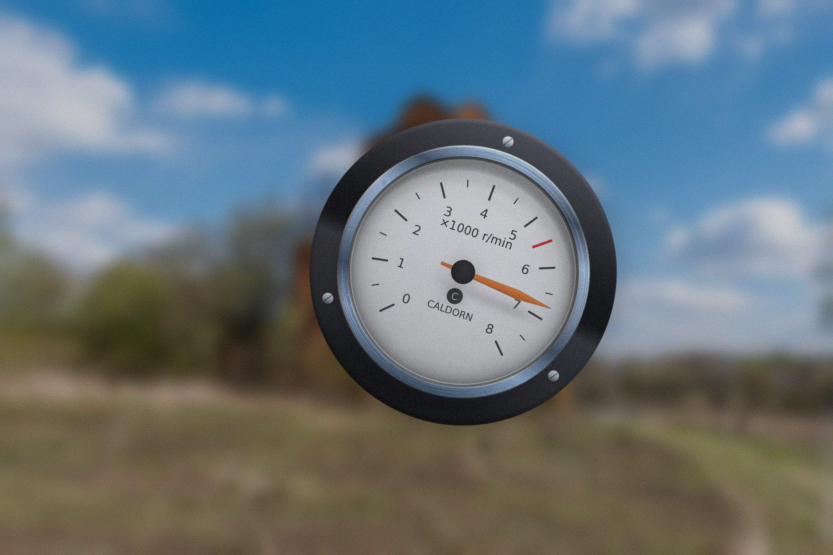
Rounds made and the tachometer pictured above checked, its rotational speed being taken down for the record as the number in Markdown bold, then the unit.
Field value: **6750** rpm
